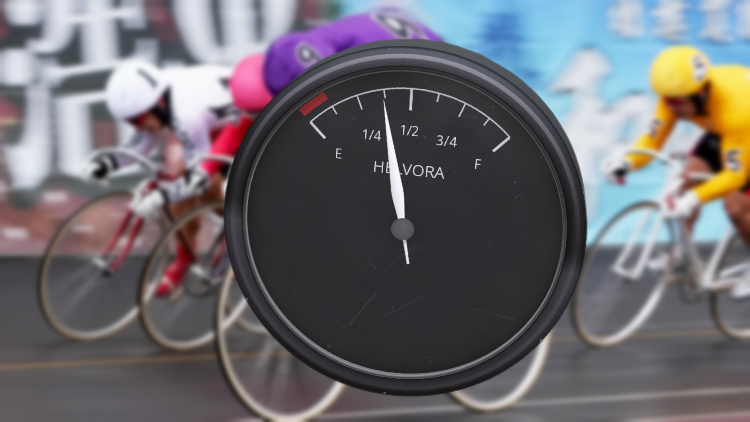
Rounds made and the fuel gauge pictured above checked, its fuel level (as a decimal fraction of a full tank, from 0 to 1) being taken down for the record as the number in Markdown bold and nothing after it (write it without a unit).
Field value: **0.375**
